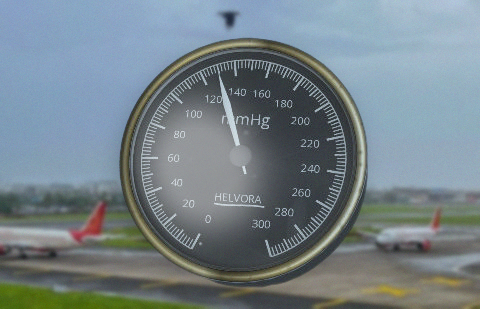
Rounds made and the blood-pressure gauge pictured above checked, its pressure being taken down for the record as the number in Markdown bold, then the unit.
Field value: **130** mmHg
